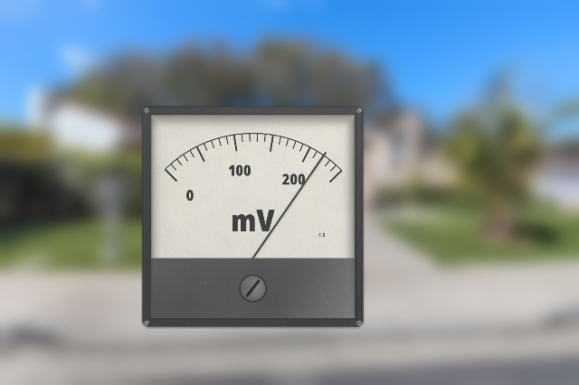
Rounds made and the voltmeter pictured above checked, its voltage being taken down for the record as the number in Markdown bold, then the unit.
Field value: **220** mV
